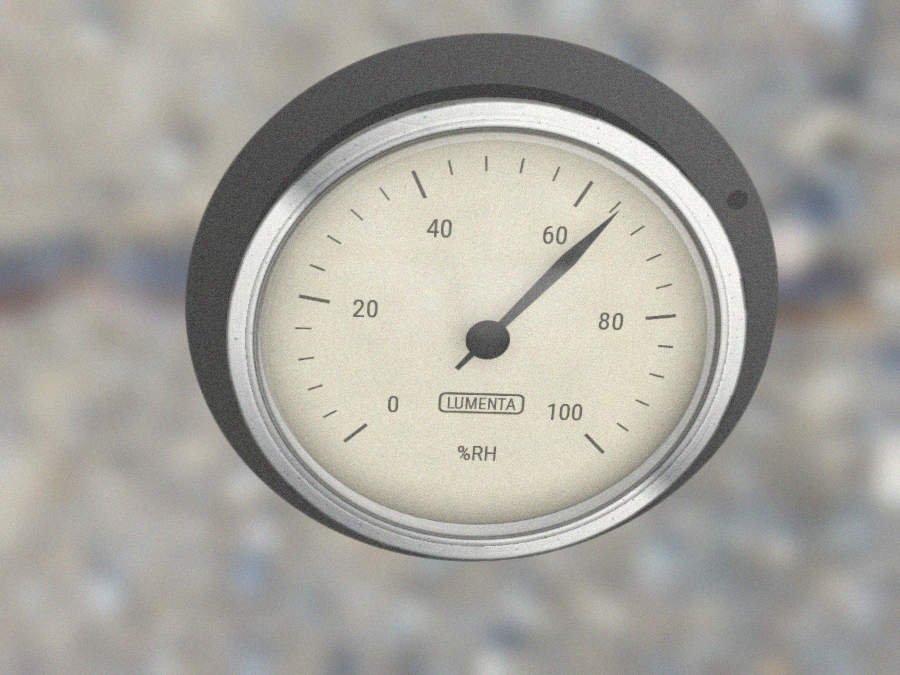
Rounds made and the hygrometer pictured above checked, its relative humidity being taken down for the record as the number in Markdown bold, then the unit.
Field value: **64** %
